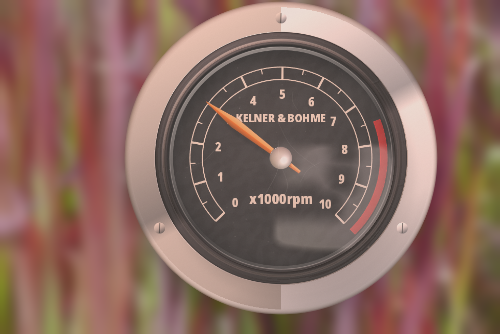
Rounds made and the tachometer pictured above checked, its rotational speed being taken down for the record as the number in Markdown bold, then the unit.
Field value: **3000** rpm
